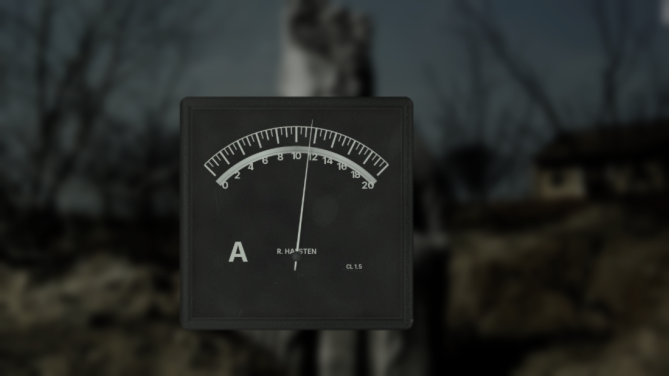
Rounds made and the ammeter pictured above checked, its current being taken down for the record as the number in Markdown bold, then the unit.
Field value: **11.5** A
